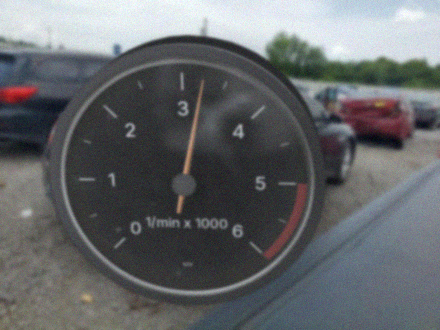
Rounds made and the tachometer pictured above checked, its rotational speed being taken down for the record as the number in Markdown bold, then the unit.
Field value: **3250** rpm
